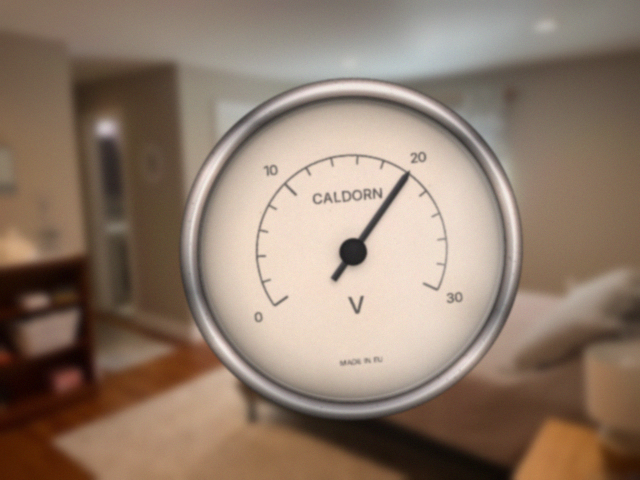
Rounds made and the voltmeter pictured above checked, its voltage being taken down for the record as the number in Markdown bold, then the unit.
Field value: **20** V
